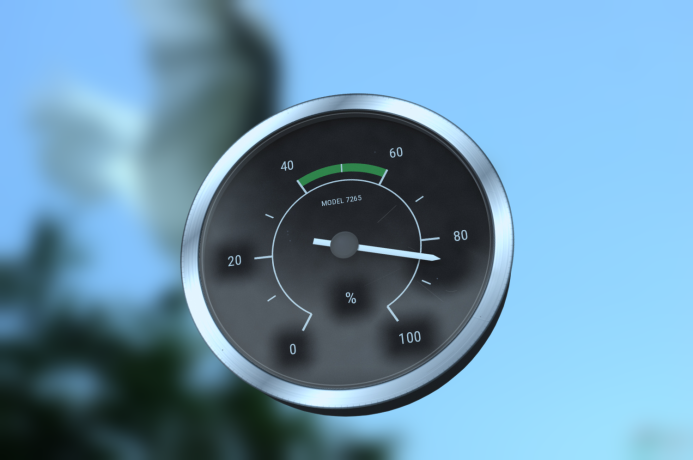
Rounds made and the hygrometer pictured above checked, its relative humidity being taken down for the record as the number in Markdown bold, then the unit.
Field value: **85** %
